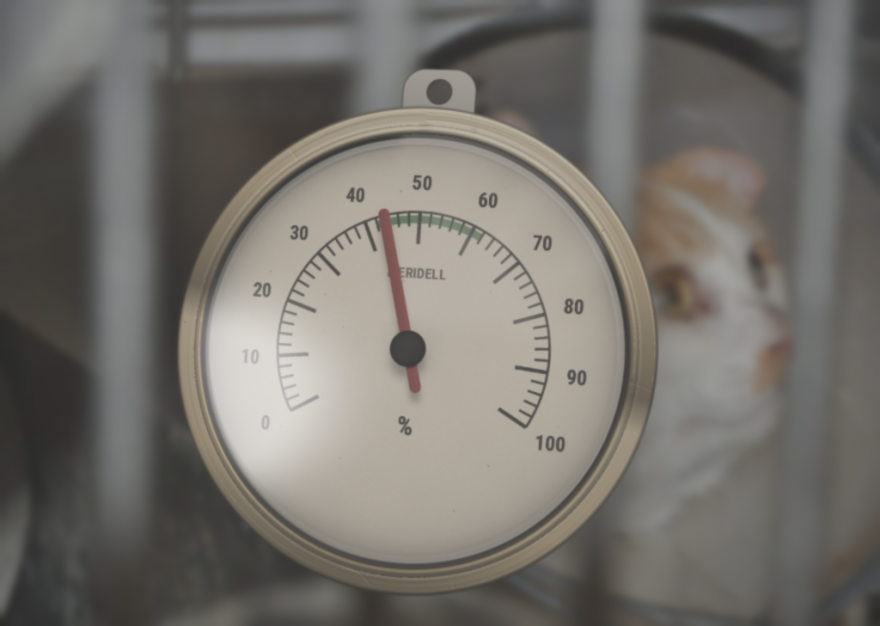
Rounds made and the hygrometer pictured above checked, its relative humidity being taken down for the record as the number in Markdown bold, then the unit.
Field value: **44** %
